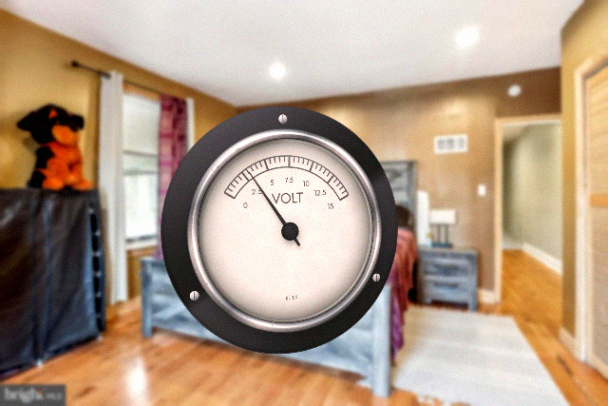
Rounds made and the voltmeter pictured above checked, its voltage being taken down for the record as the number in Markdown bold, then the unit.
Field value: **3** V
